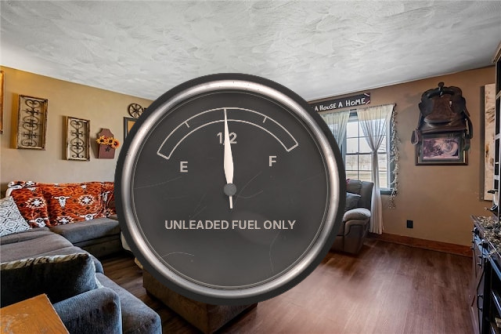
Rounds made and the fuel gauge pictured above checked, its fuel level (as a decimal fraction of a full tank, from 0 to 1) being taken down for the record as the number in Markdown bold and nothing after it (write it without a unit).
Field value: **0.5**
